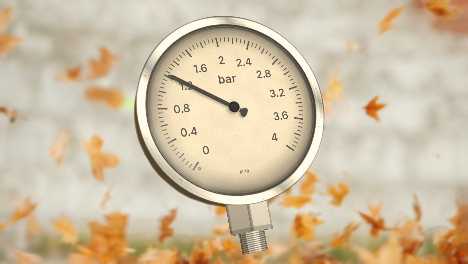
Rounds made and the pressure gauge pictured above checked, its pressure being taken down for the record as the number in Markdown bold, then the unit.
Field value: **1.2** bar
